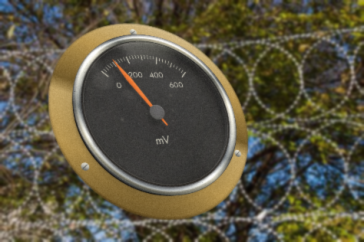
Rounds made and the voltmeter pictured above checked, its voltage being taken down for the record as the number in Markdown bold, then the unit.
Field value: **100** mV
